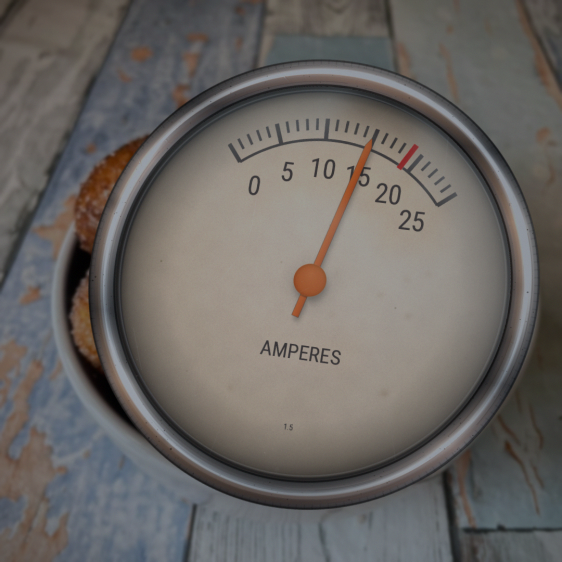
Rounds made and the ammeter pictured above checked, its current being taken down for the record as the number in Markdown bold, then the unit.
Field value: **15** A
